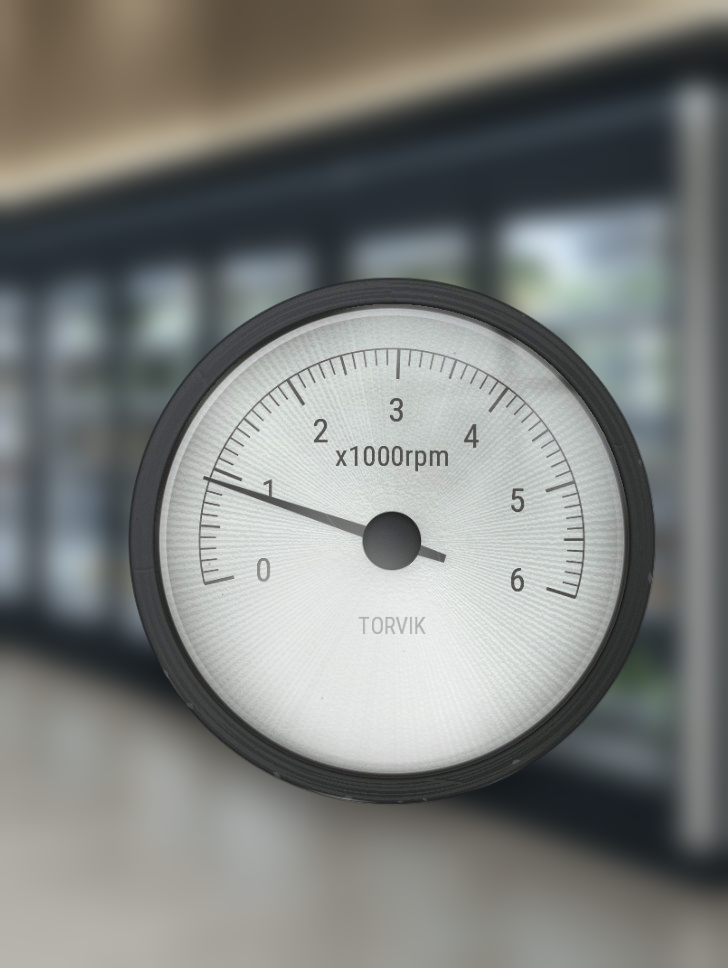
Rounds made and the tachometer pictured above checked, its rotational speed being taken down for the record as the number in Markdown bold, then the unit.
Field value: **900** rpm
